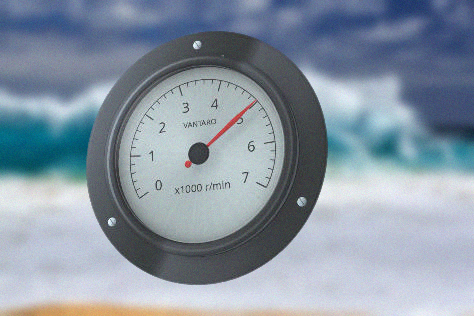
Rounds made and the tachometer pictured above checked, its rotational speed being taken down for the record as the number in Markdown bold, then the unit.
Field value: **5000** rpm
